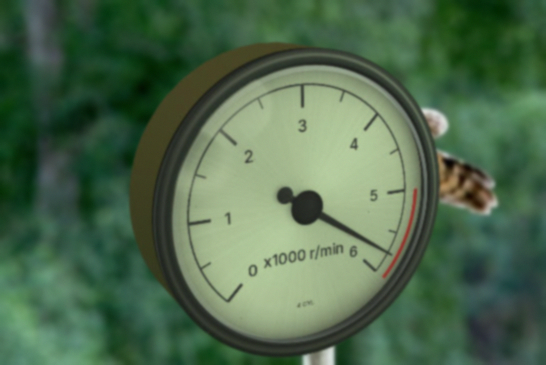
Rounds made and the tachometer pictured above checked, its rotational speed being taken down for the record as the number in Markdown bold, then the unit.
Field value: **5750** rpm
